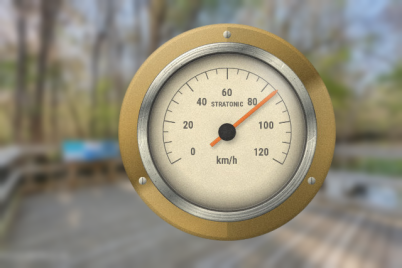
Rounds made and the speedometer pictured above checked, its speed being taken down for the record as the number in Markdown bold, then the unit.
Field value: **85** km/h
